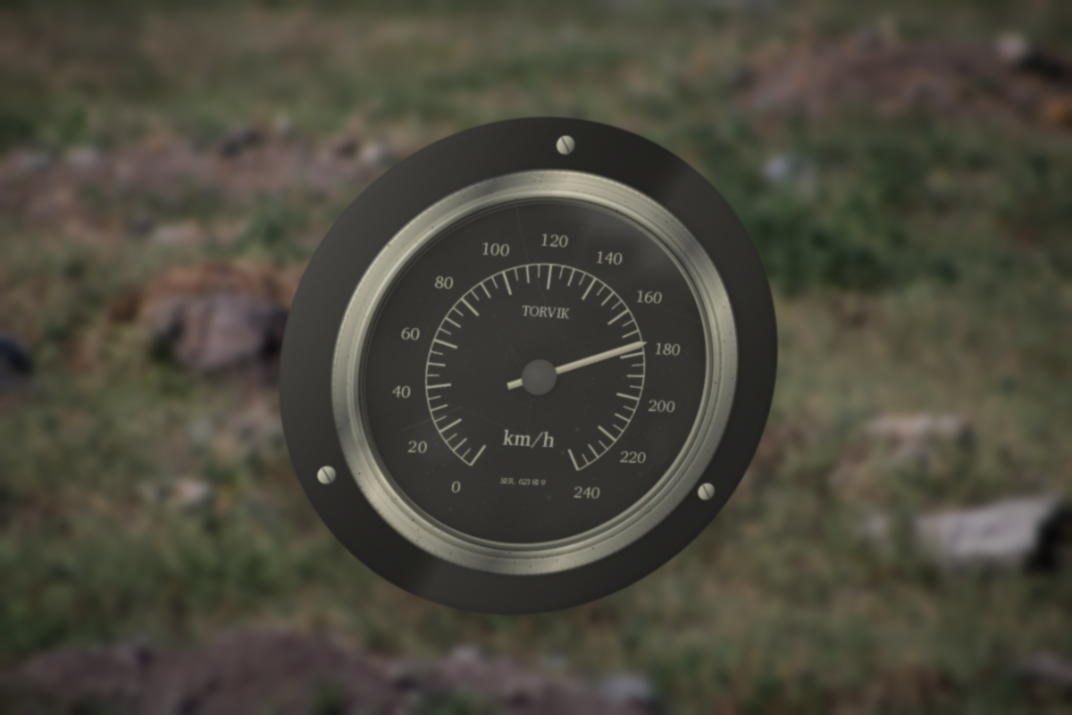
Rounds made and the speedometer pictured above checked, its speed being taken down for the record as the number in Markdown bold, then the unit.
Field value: **175** km/h
